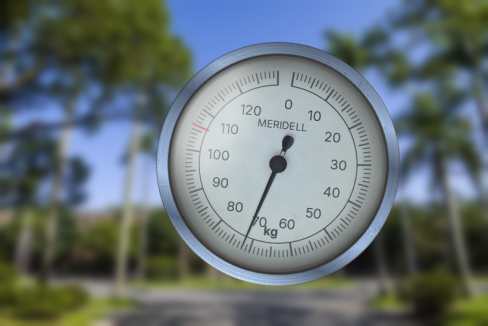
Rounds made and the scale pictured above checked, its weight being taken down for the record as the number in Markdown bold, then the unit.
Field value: **72** kg
